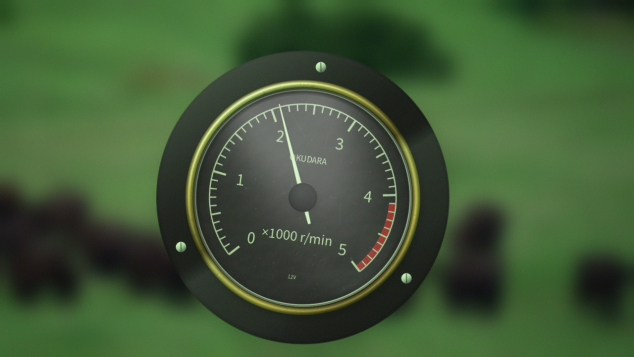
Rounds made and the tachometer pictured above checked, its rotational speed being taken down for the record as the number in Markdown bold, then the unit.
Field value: **2100** rpm
